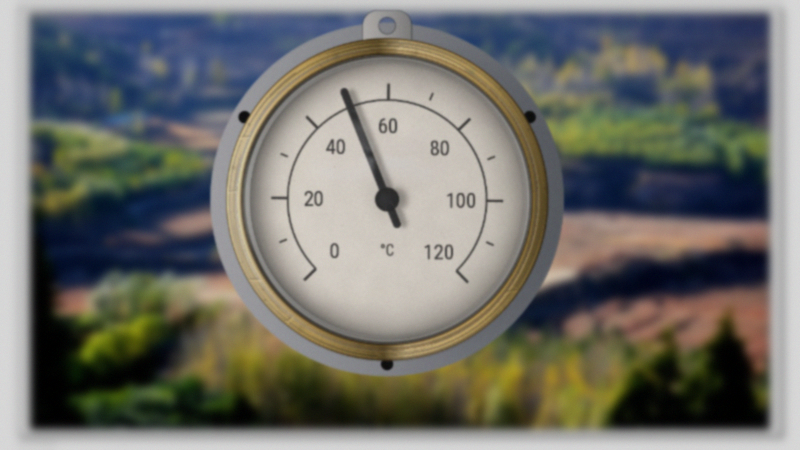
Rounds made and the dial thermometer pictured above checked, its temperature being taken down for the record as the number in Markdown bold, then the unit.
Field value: **50** °C
